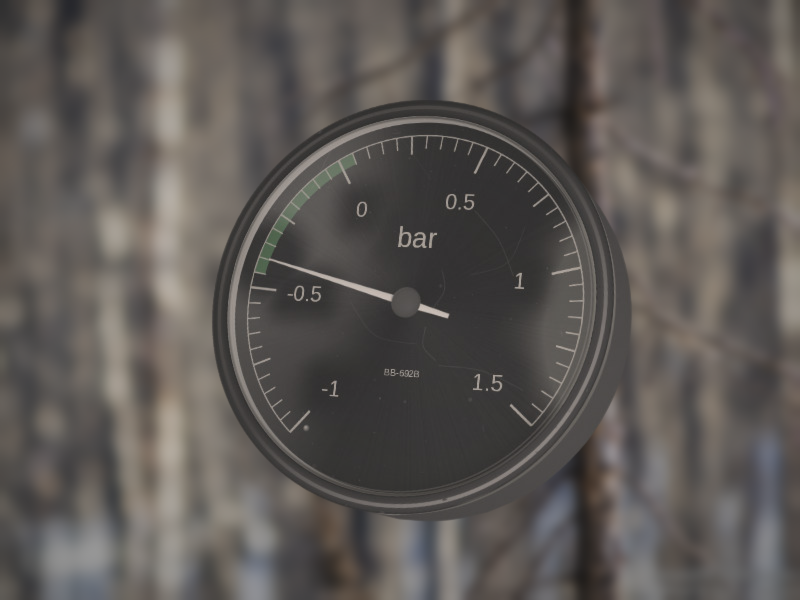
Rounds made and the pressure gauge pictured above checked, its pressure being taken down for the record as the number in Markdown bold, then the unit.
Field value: **-0.4** bar
